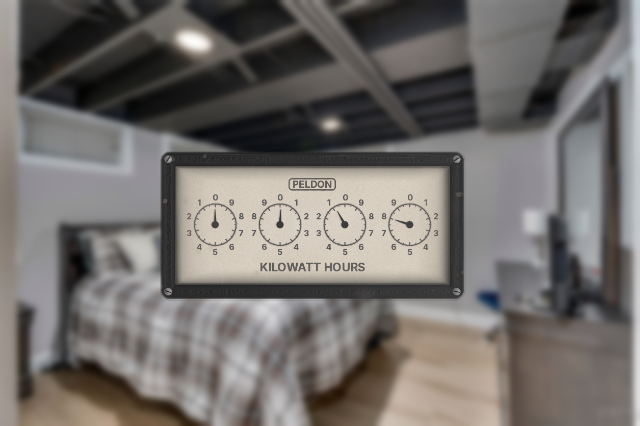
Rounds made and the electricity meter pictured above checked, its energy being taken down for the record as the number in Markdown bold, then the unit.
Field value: **8** kWh
